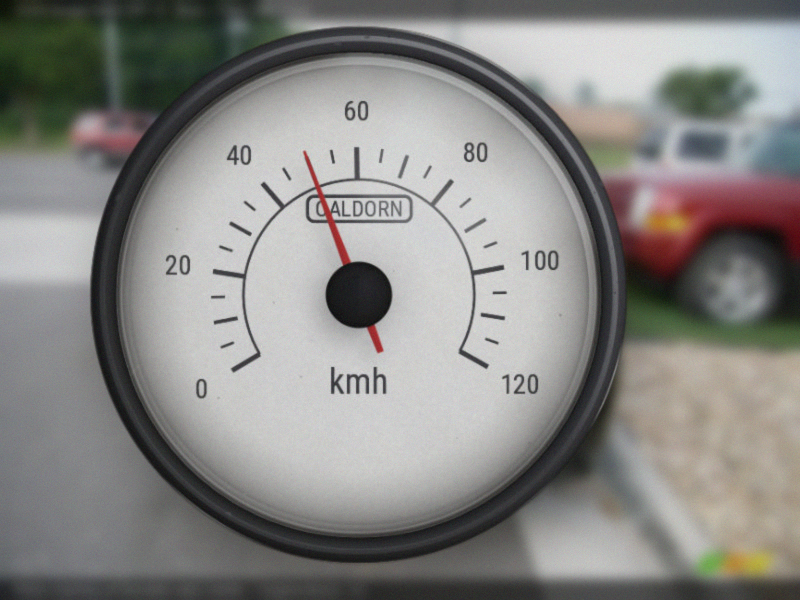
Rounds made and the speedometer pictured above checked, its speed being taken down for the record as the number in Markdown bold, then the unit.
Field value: **50** km/h
